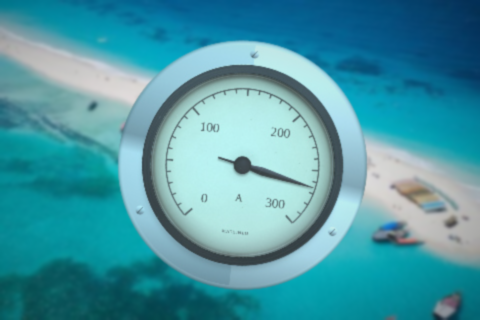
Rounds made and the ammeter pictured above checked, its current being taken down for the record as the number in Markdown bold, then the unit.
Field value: **265** A
